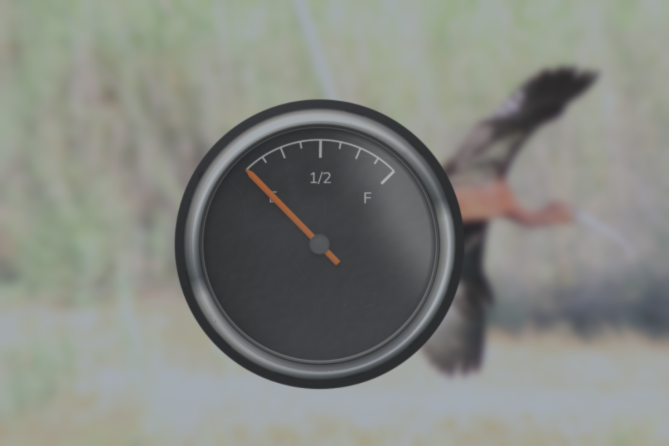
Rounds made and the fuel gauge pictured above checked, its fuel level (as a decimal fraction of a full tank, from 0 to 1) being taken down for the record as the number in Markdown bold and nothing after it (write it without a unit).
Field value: **0**
